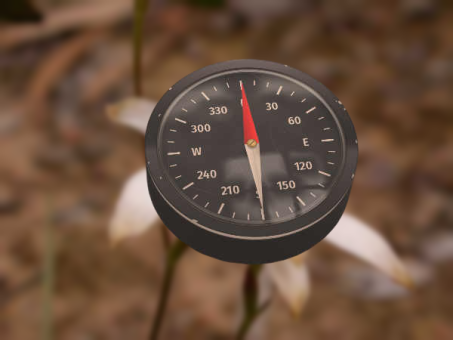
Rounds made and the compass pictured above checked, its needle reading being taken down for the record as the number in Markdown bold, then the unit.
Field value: **0** °
